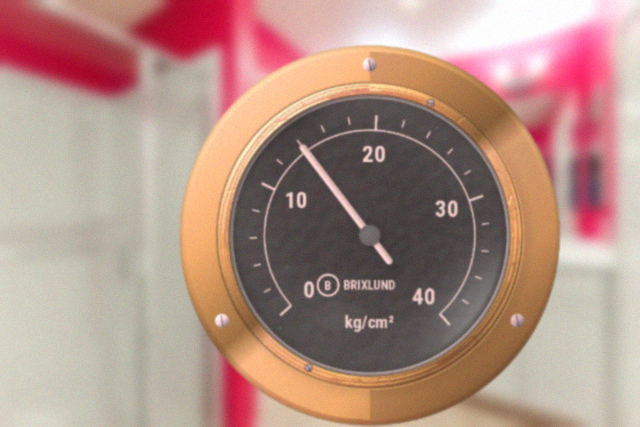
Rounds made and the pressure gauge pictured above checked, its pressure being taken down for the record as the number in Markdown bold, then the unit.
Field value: **14** kg/cm²
